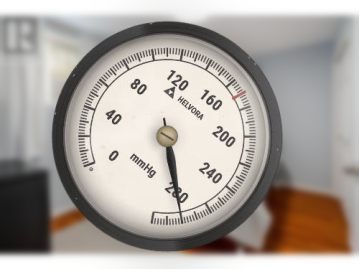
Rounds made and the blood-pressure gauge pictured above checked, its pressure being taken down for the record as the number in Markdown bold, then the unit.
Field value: **280** mmHg
